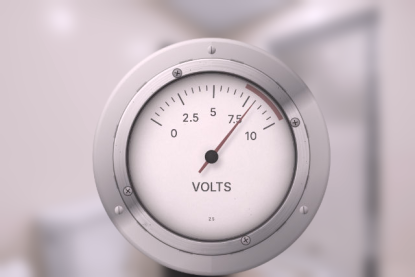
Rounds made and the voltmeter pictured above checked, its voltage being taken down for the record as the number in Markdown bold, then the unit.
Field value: **8** V
